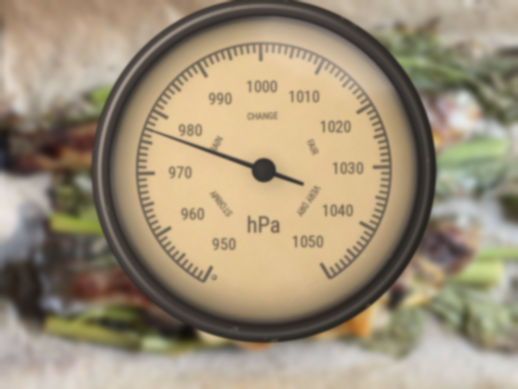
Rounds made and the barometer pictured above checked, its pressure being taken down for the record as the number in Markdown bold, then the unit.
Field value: **977** hPa
